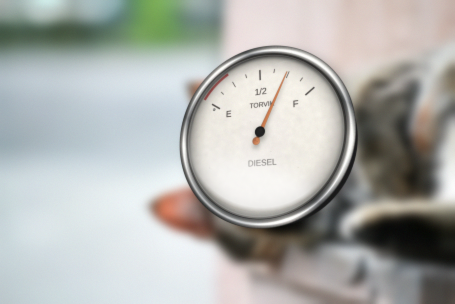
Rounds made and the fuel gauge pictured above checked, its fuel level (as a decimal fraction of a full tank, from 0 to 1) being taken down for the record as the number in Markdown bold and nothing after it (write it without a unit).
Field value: **0.75**
